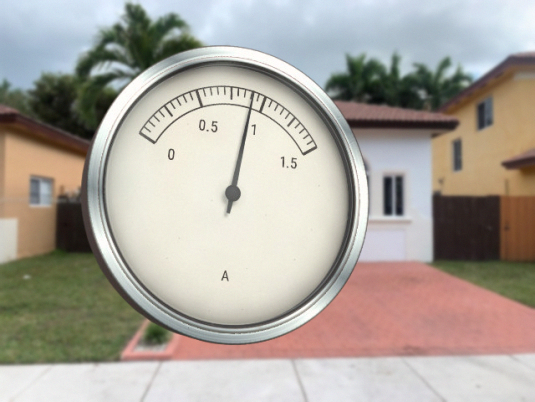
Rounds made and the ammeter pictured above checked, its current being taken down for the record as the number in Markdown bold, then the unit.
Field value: **0.9** A
